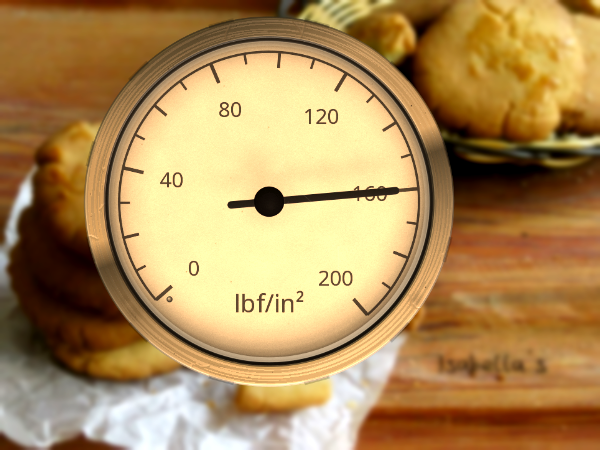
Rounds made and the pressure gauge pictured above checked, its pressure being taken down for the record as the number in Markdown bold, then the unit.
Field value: **160** psi
